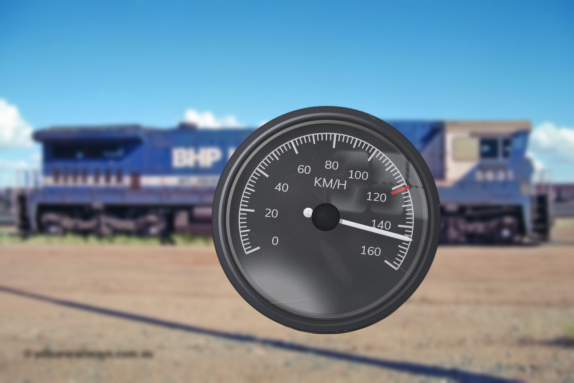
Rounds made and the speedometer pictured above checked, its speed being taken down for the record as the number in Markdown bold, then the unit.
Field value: **146** km/h
